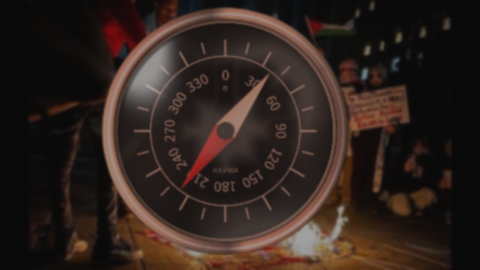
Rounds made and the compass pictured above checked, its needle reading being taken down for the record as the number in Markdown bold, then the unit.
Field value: **217.5** °
